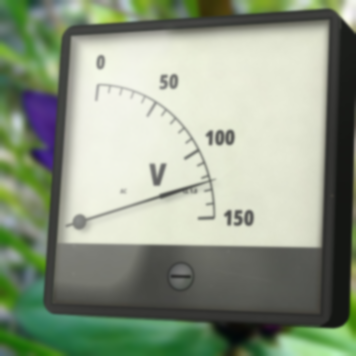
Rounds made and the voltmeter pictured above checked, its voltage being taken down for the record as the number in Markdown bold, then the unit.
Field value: **125** V
